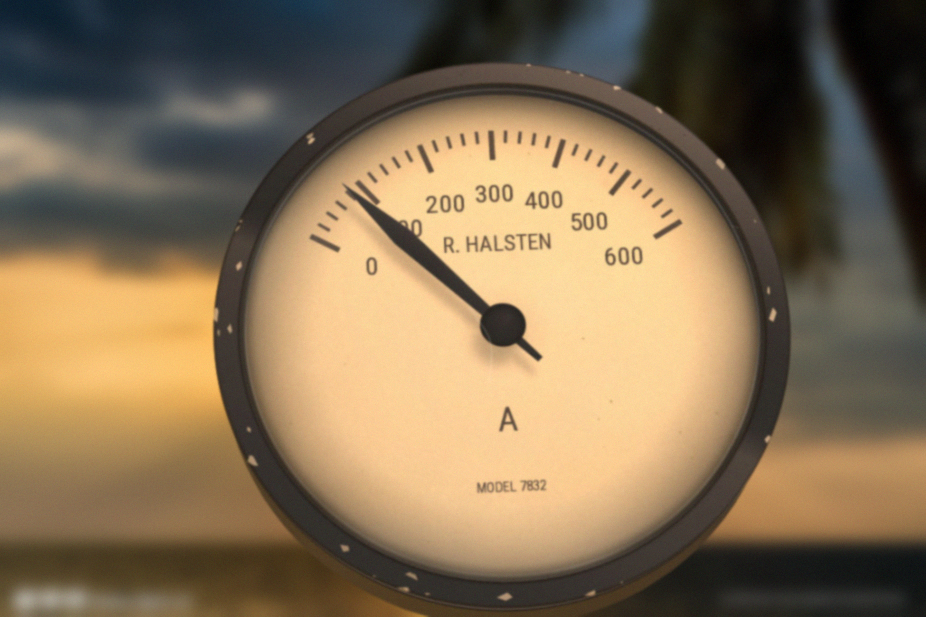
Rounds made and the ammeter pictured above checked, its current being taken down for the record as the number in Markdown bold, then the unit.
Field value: **80** A
